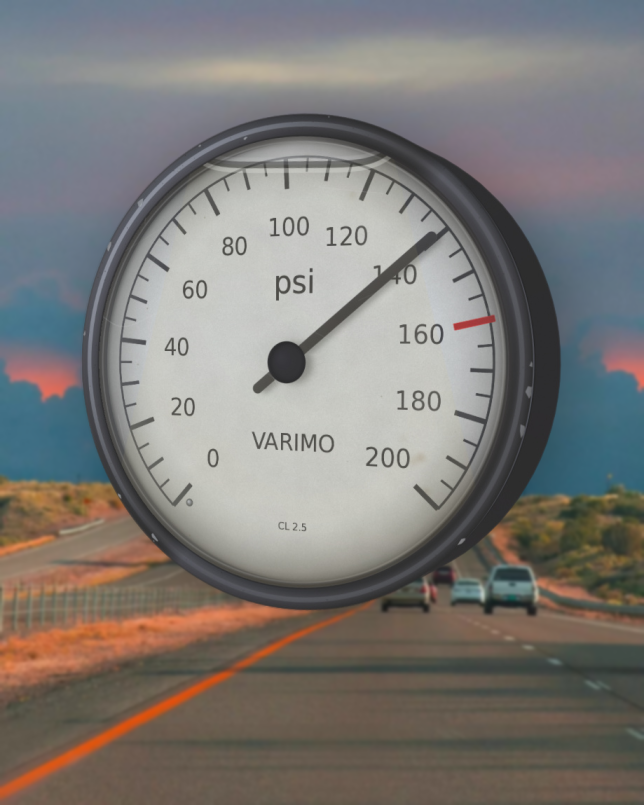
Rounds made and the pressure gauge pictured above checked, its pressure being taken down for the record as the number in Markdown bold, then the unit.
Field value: **140** psi
